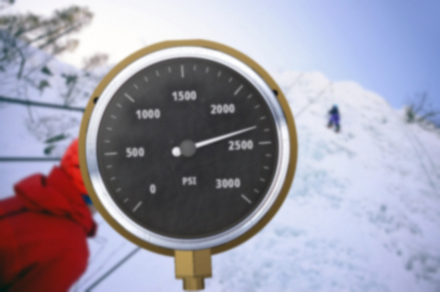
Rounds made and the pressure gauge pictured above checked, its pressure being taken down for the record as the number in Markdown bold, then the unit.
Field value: **2350** psi
